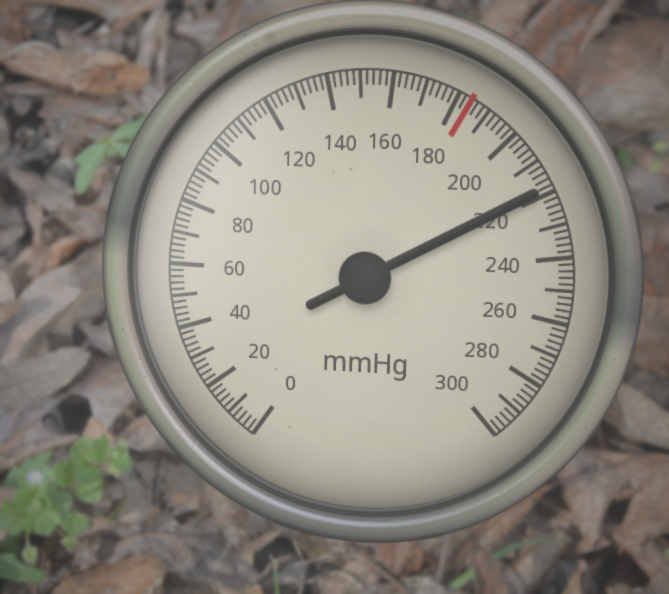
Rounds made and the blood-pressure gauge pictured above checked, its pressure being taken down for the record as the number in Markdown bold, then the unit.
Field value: **218** mmHg
